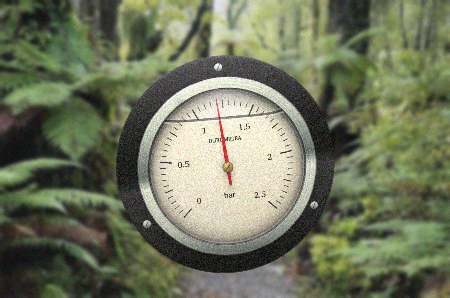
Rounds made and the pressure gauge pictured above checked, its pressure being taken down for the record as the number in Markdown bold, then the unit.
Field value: **1.2** bar
